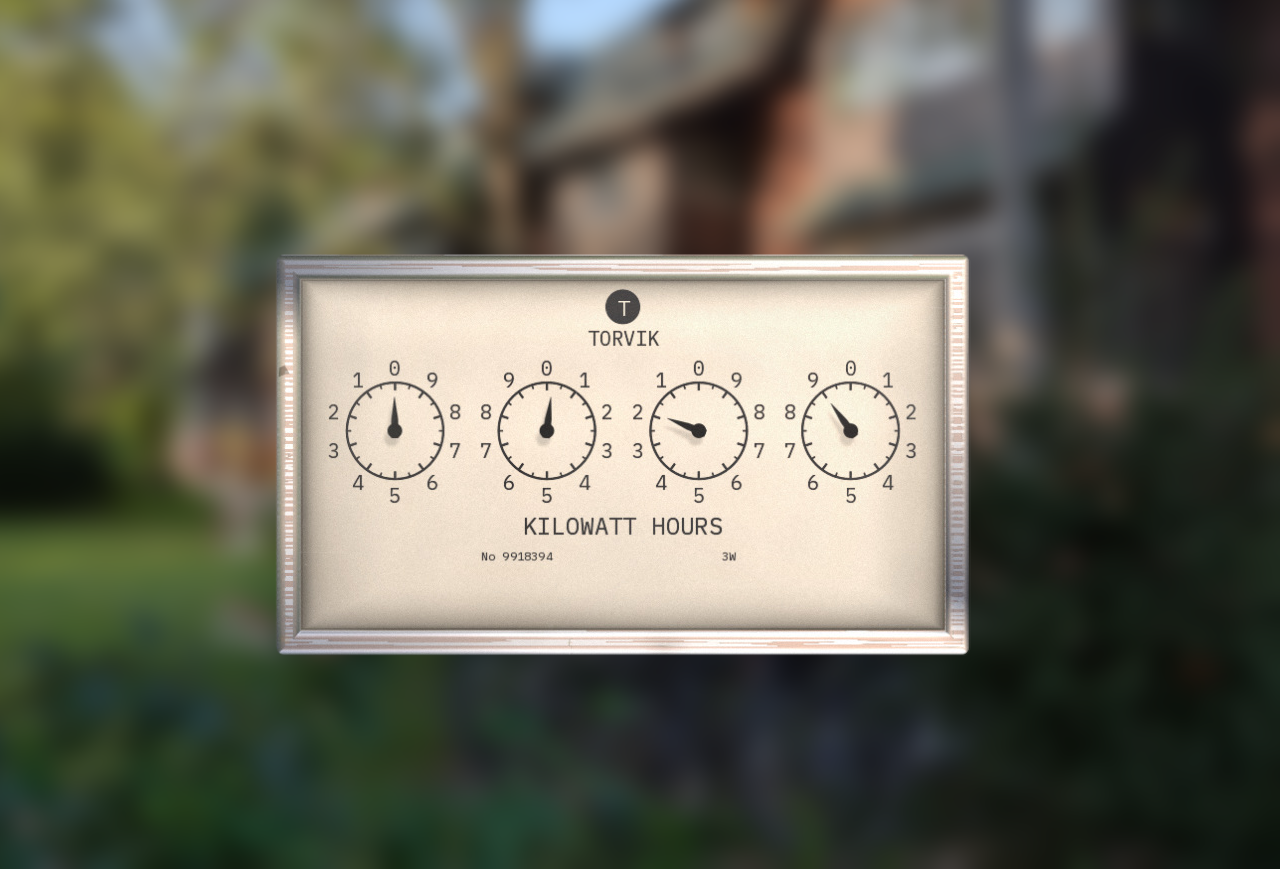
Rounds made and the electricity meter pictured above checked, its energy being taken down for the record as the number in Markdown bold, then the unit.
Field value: **19** kWh
